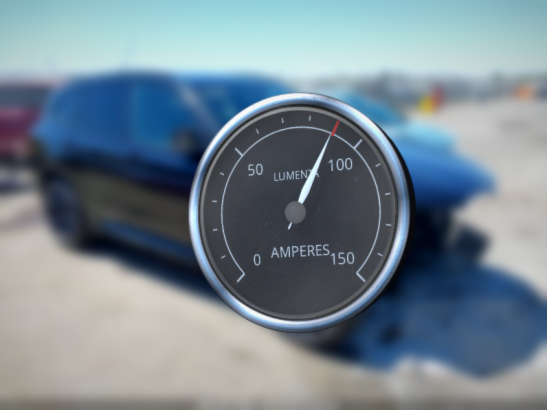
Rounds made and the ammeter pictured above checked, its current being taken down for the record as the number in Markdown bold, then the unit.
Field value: **90** A
